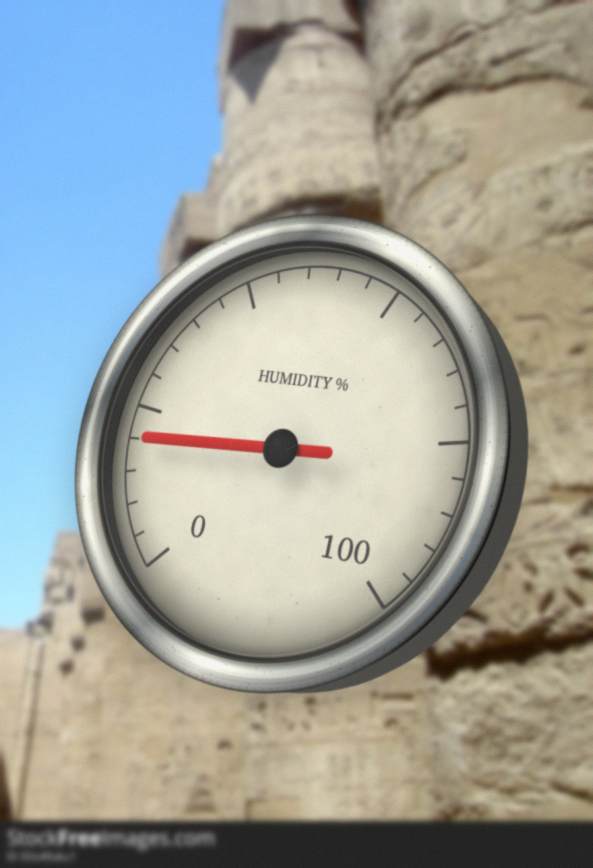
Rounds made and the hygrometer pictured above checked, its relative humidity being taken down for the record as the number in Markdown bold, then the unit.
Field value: **16** %
